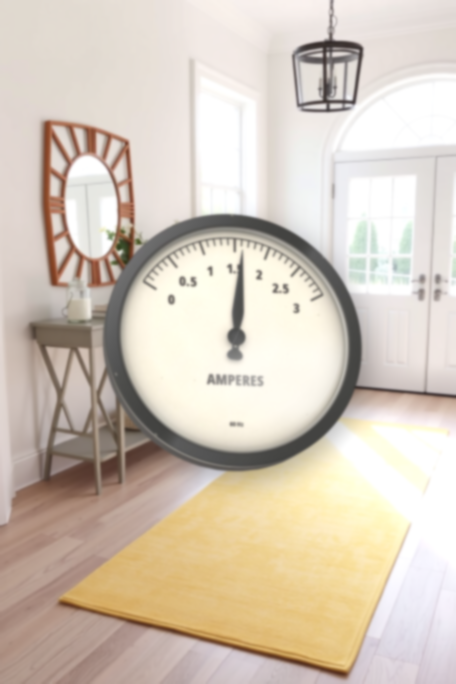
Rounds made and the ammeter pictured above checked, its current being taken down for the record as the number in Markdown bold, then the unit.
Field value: **1.6** A
